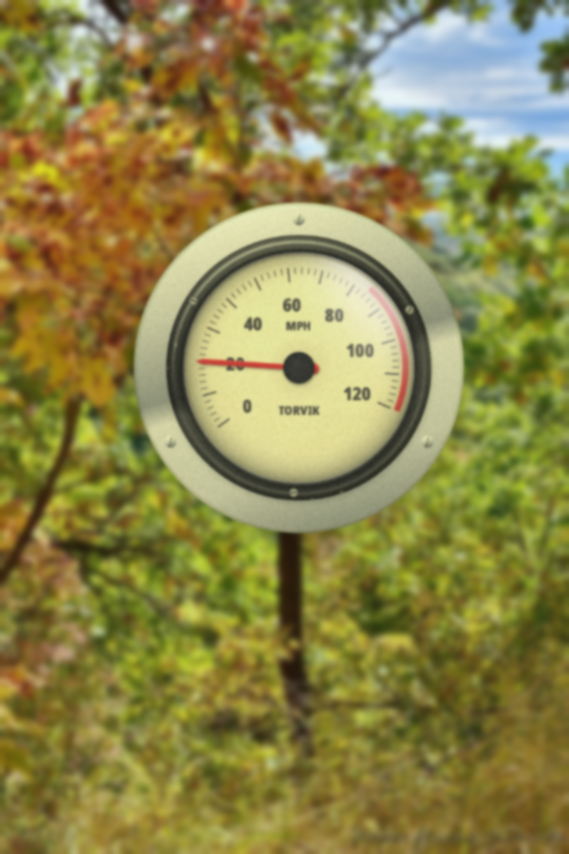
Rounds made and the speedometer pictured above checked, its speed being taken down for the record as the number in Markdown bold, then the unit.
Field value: **20** mph
